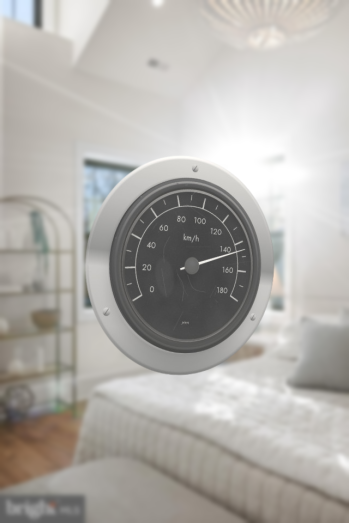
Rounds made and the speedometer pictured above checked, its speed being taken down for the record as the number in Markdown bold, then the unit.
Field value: **145** km/h
